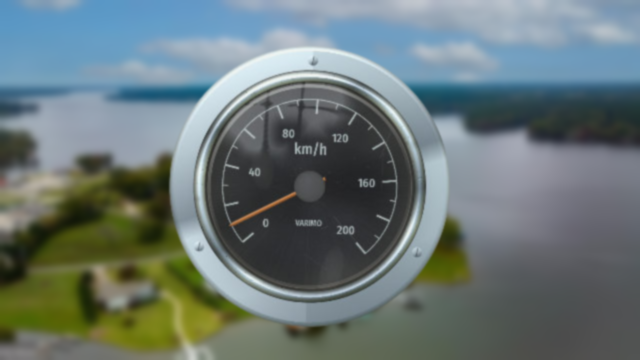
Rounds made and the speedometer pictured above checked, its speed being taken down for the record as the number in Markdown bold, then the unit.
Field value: **10** km/h
